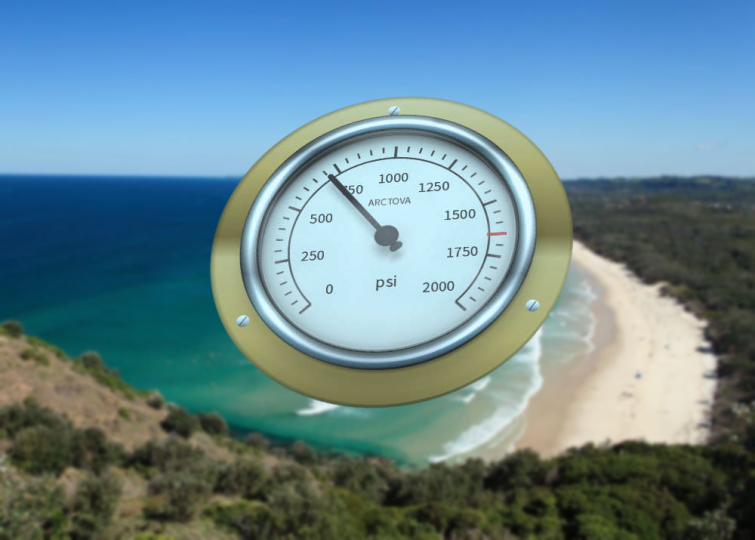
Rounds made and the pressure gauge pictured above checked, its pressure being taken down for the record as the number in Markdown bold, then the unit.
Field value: **700** psi
